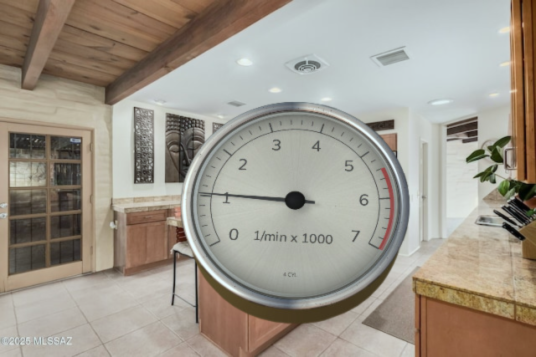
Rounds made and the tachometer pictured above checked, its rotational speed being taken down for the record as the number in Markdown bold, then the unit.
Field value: **1000** rpm
